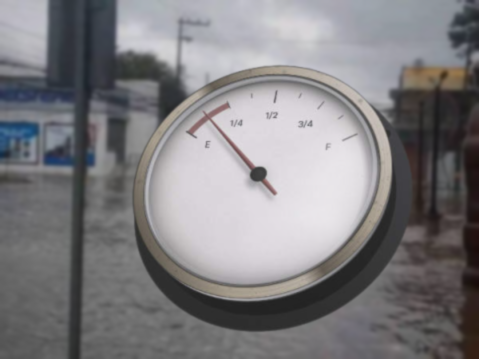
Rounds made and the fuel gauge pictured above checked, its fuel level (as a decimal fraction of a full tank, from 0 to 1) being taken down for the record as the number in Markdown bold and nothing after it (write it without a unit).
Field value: **0.125**
